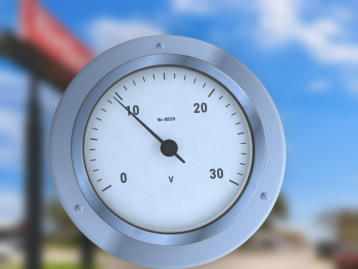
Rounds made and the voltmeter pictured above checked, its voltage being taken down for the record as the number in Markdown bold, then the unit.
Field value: **9.5** V
